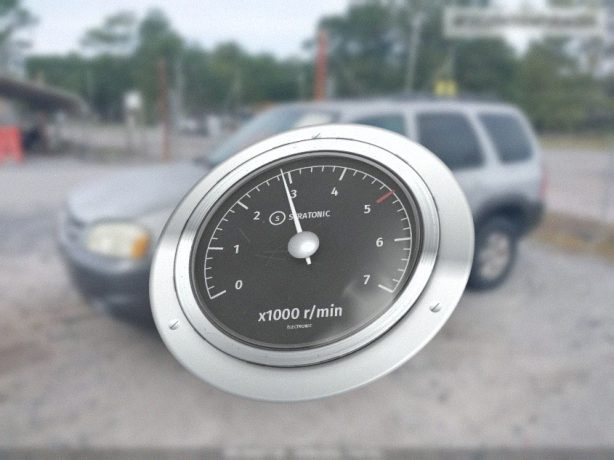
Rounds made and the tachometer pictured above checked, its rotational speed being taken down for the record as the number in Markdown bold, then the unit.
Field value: **2900** rpm
